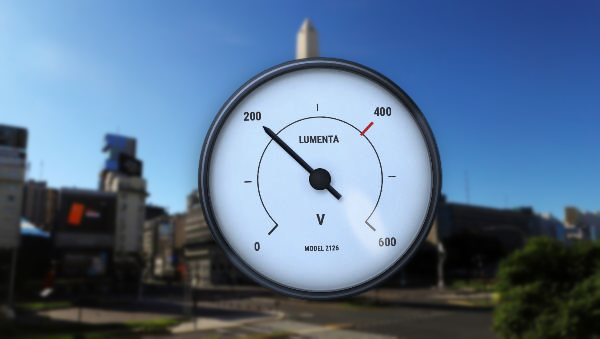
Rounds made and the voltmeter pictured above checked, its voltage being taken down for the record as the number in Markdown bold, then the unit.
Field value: **200** V
